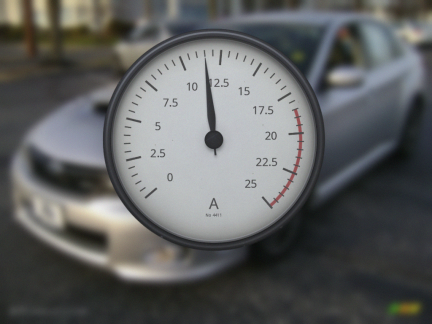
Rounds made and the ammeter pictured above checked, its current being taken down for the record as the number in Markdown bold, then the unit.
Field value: **11.5** A
